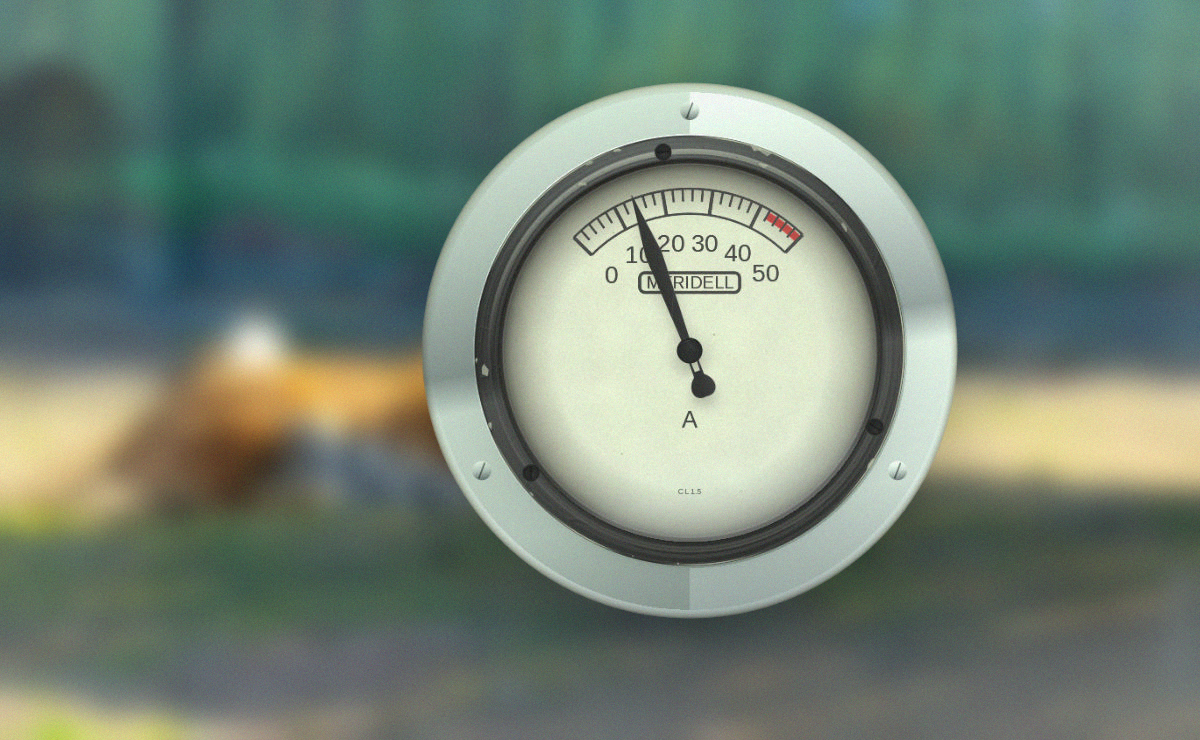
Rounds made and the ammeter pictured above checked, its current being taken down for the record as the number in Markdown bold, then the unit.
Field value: **14** A
